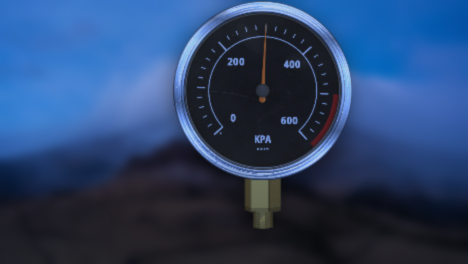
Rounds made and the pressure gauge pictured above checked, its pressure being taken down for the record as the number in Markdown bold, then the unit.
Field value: **300** kPa
